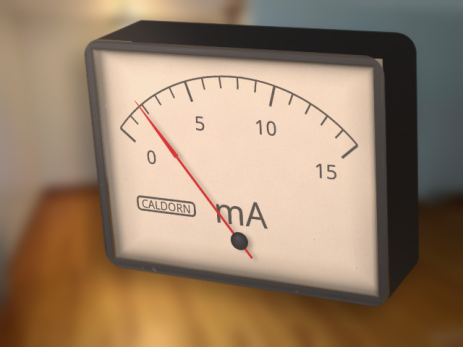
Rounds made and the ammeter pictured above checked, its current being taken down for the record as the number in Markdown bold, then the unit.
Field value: **2** mA
